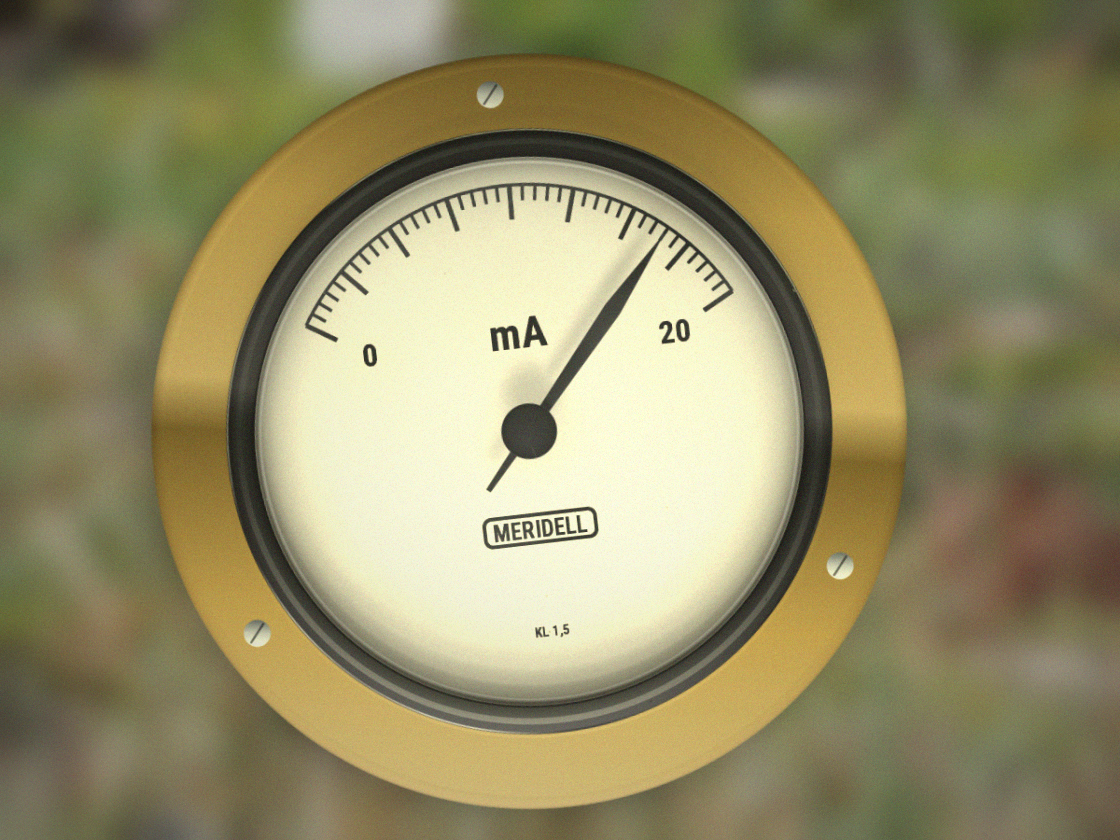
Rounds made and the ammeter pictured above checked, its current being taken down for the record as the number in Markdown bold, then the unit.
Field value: **16.5** mA
